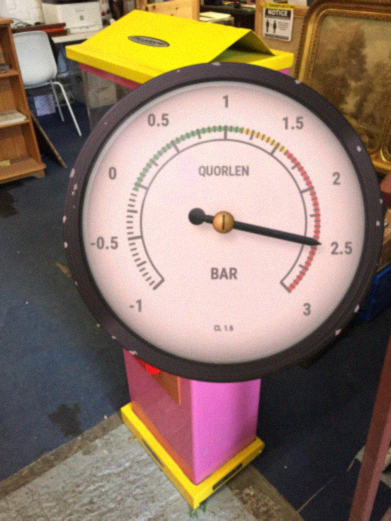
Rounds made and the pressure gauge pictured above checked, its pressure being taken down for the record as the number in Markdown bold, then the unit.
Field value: **2.5** bar
